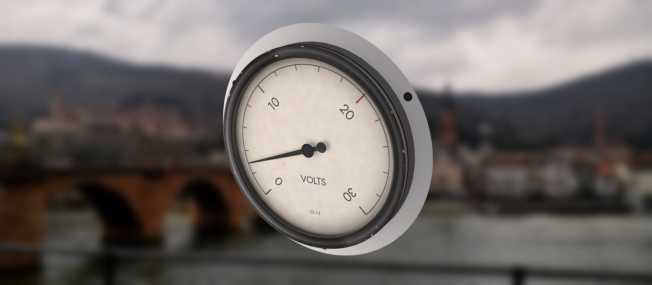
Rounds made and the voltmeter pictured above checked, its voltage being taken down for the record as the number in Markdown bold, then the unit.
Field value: **3** V
